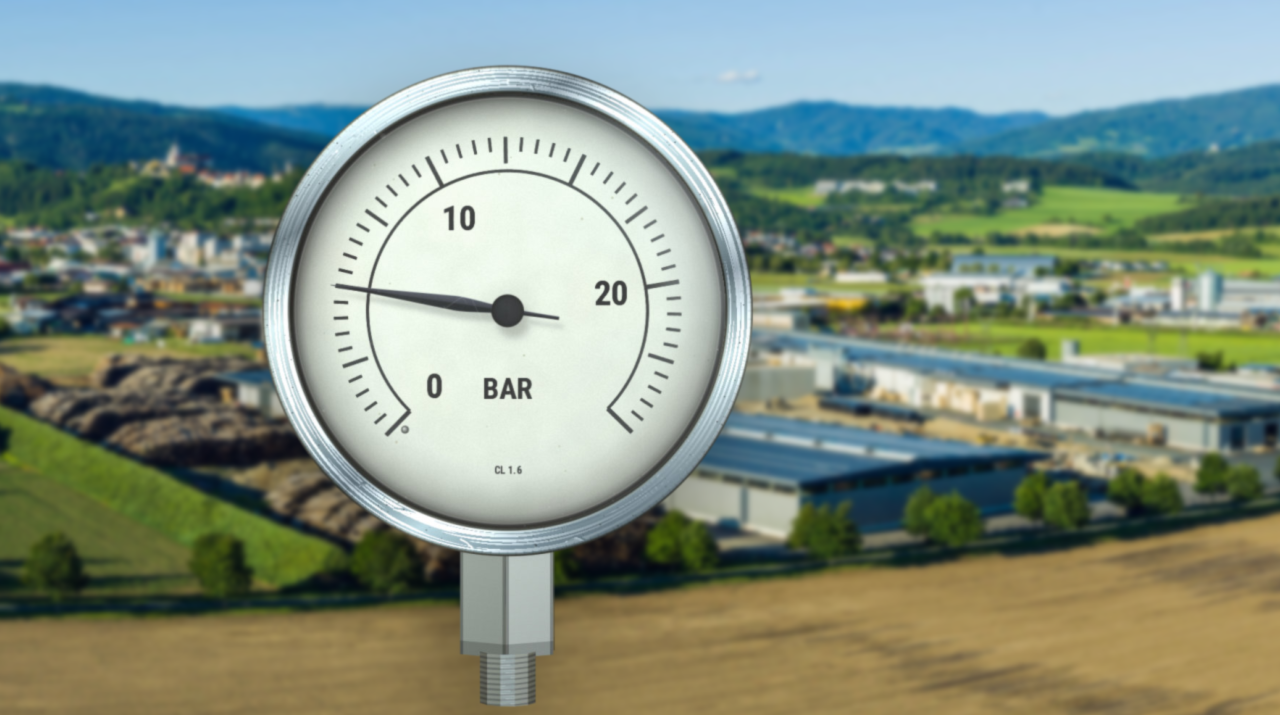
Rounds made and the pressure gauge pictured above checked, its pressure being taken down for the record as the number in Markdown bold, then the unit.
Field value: **5** bar
